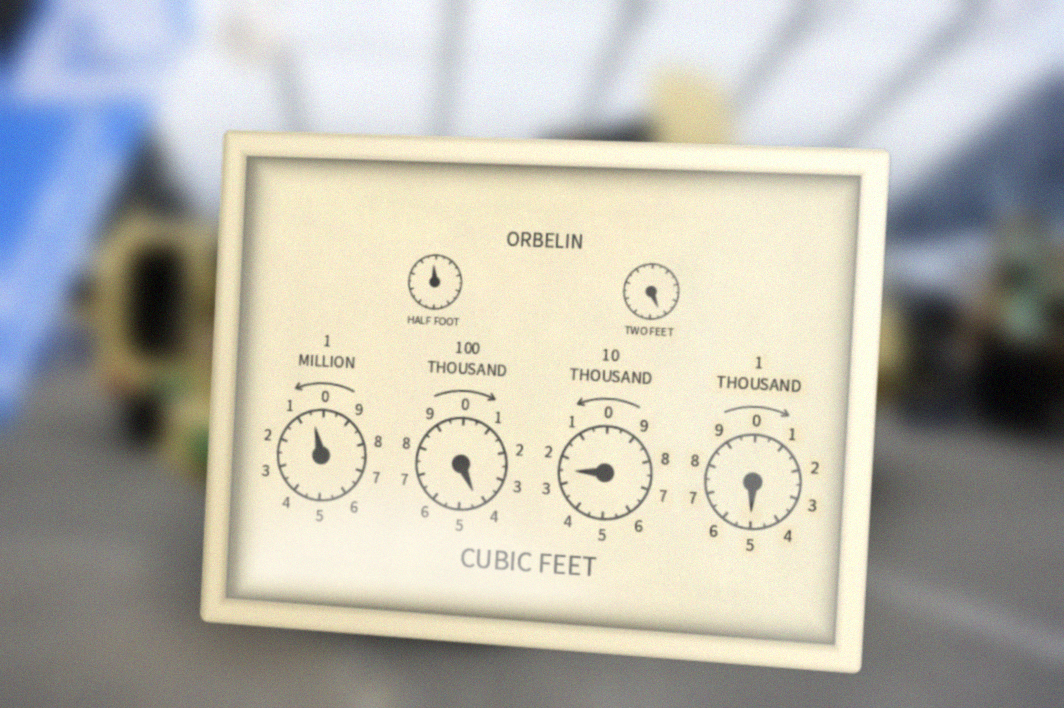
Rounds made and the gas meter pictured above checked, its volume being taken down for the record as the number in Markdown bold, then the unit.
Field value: **42500** ft³
